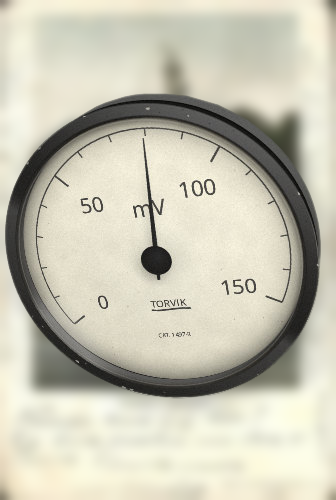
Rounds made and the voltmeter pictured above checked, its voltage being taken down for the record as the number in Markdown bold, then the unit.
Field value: **80** mV
